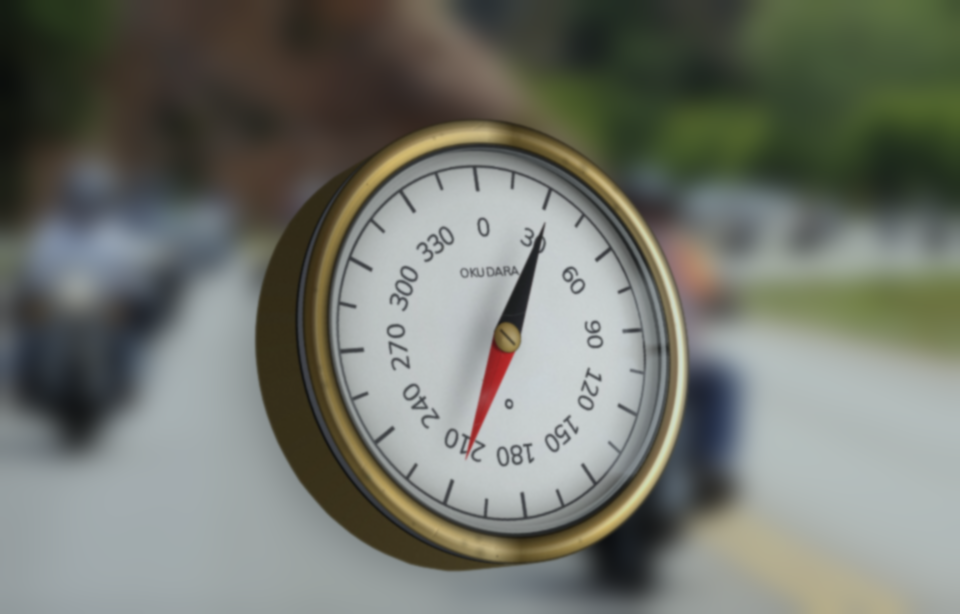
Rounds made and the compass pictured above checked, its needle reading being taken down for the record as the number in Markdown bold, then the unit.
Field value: **210** °
